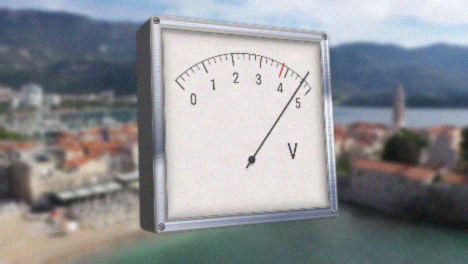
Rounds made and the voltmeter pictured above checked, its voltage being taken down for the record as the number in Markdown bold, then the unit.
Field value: **4.6** V
